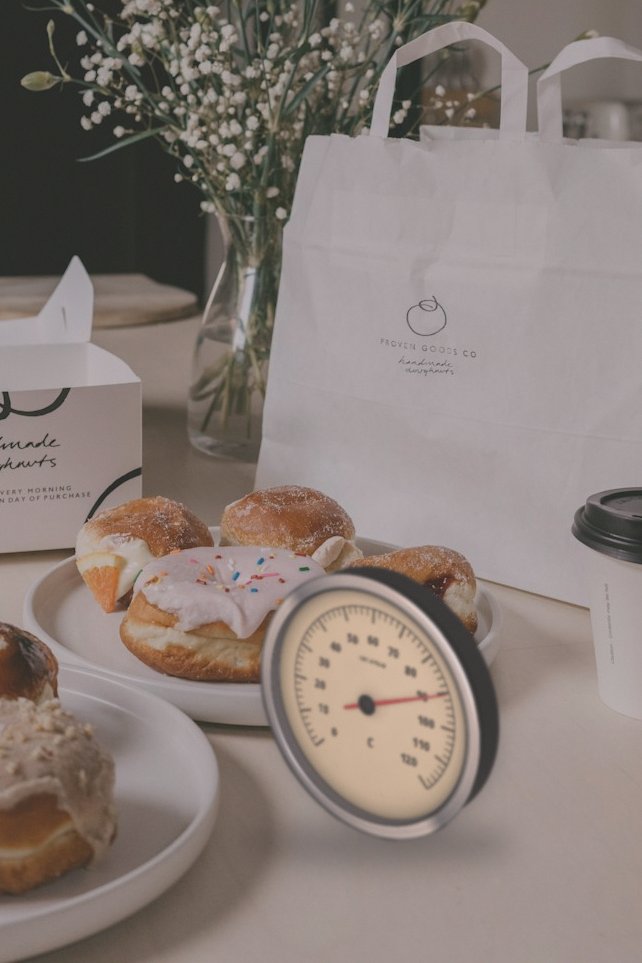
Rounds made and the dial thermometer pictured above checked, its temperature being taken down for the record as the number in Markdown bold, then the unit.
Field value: **90** °C
